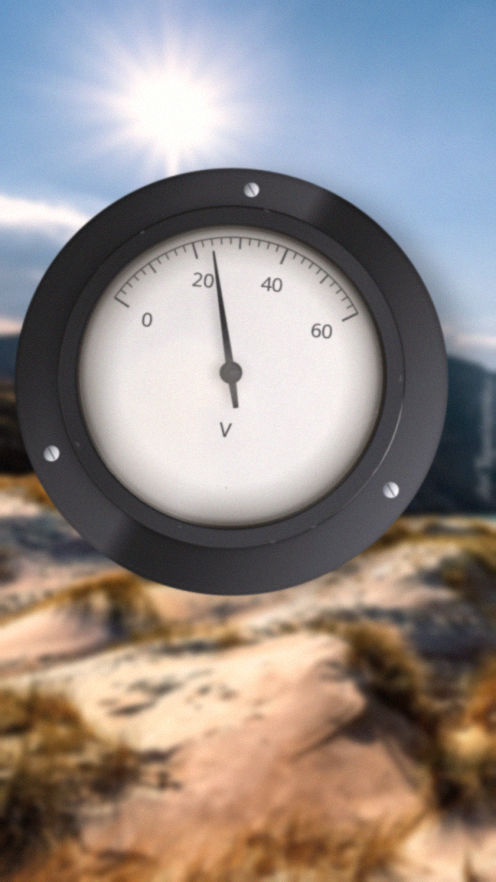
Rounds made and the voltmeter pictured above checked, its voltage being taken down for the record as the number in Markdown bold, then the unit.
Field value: **24** V
